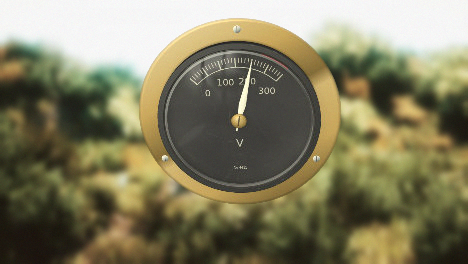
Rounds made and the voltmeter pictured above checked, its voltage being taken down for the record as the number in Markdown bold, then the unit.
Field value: **200** V
